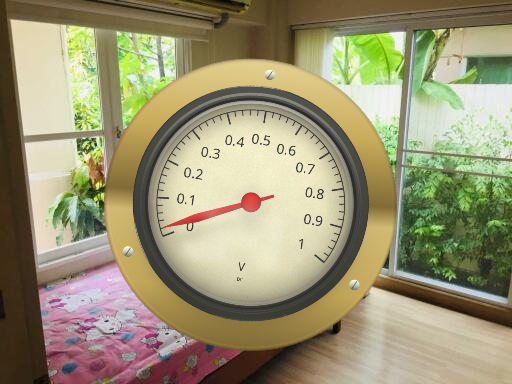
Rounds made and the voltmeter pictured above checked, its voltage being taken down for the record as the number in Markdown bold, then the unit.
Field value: **0.02** V
